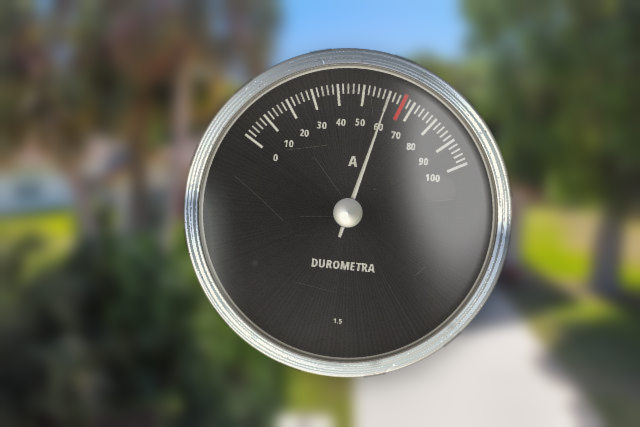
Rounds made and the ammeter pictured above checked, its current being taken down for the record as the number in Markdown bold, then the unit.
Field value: **60** A
